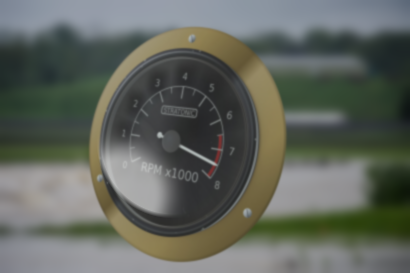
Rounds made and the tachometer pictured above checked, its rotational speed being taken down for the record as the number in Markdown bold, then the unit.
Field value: **7500** rpm
